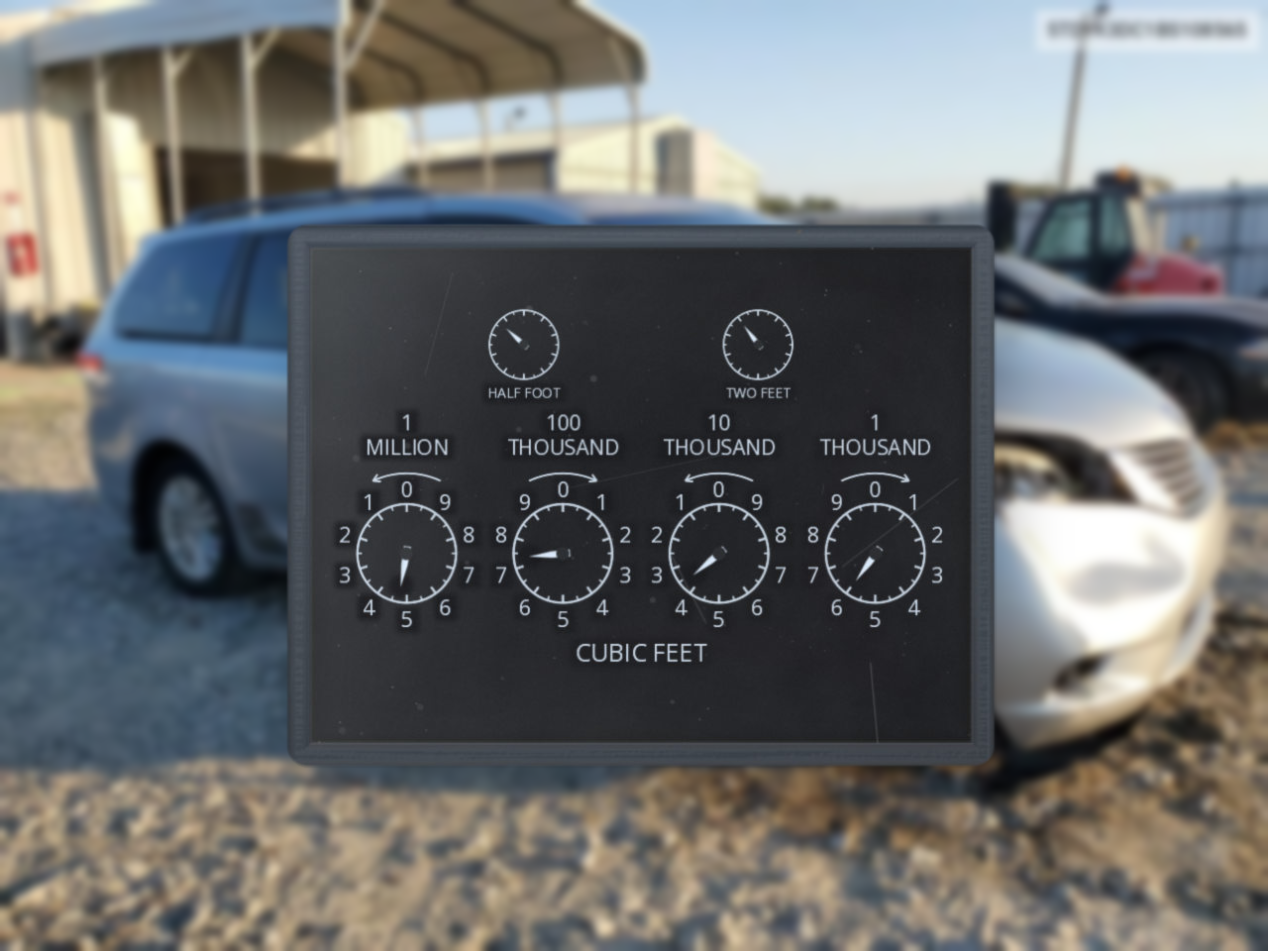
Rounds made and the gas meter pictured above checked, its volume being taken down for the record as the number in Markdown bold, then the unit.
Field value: **473600** ft³
